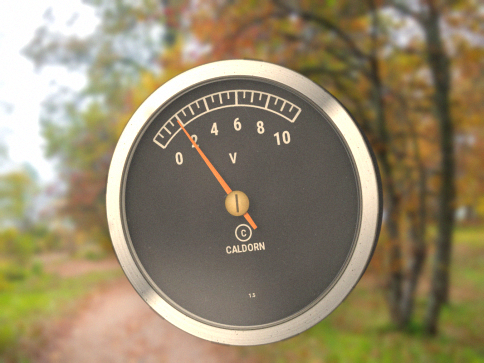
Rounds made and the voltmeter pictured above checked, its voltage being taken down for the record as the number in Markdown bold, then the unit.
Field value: **2** V
